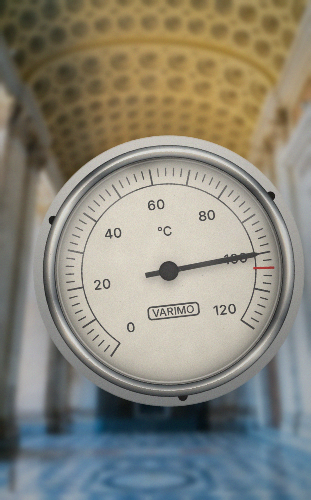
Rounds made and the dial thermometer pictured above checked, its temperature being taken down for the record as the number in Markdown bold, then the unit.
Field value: **100** °C
